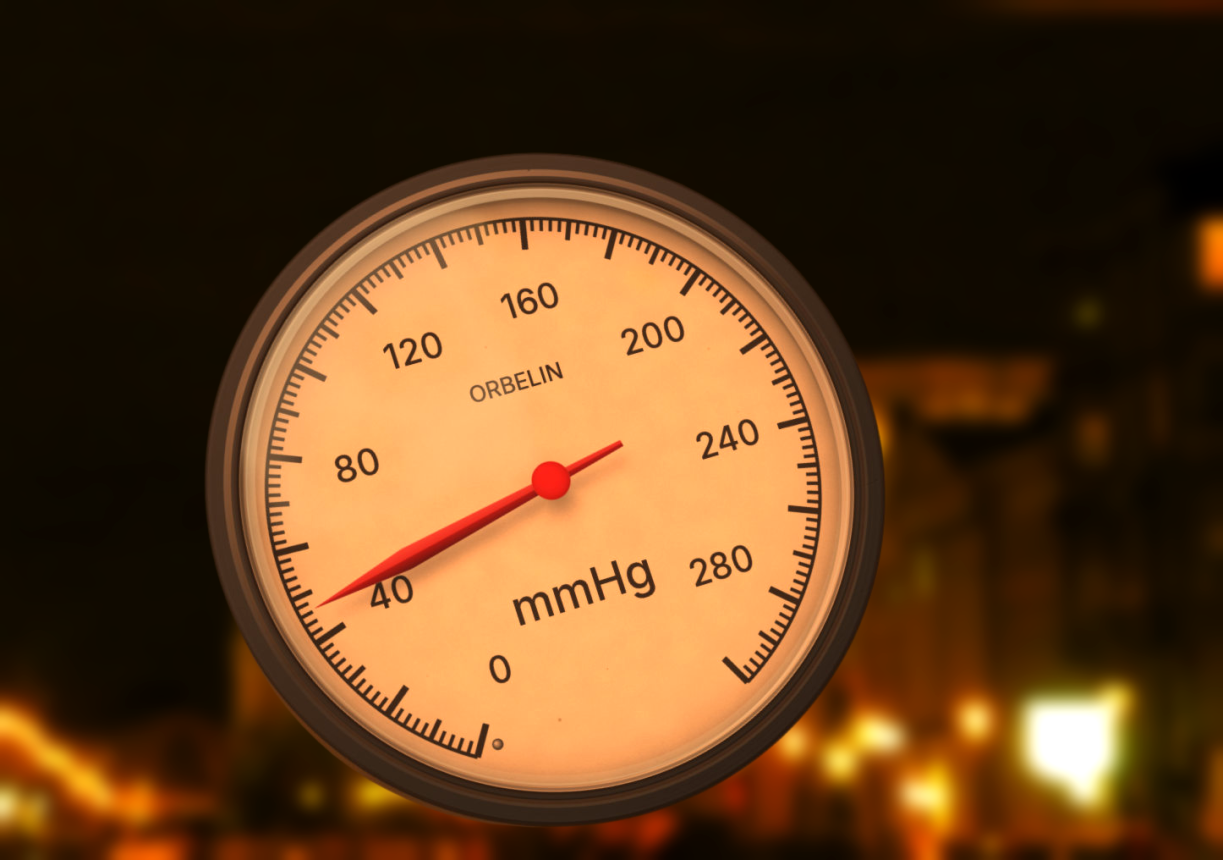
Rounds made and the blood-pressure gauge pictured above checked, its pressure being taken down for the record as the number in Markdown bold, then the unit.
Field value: **46** mmHg
